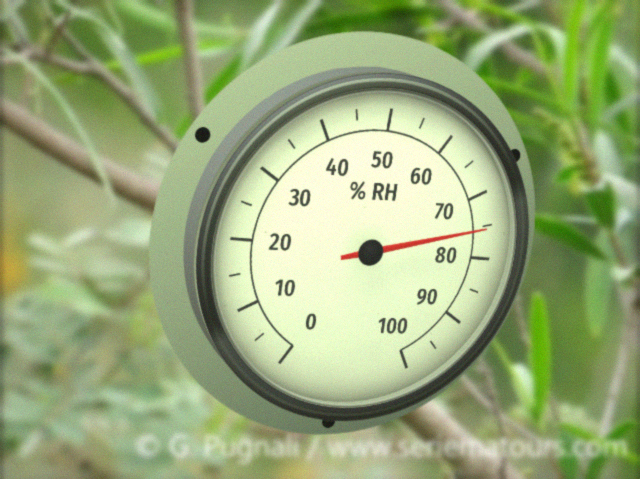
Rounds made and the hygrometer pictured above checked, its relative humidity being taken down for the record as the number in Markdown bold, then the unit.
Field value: **75** %
